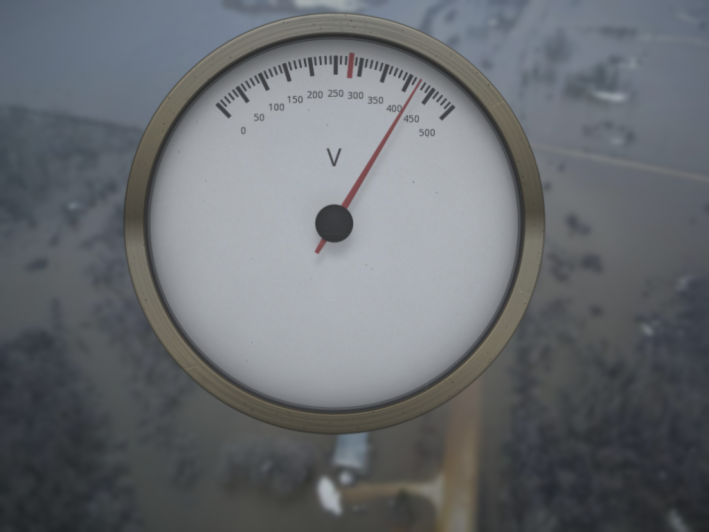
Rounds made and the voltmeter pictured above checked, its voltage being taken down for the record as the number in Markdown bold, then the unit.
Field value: **420** V
